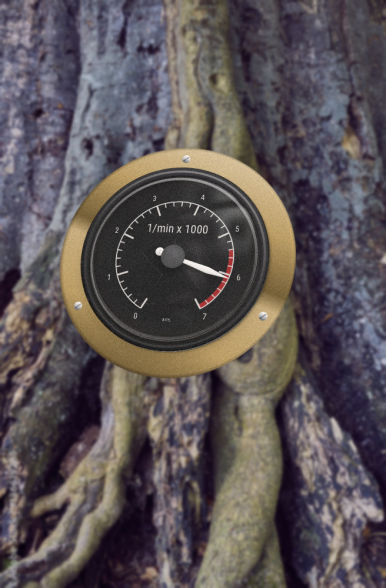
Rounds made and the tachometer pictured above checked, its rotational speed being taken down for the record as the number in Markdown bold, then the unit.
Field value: **6100** rpm
